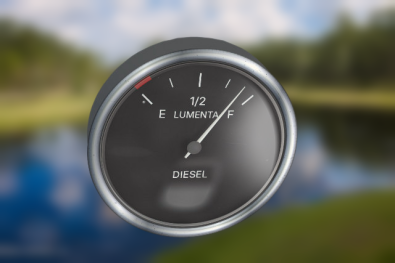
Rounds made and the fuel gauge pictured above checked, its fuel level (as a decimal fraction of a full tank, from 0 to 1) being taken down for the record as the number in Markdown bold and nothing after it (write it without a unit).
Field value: **0.875**
